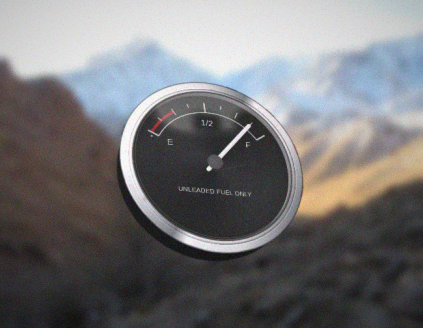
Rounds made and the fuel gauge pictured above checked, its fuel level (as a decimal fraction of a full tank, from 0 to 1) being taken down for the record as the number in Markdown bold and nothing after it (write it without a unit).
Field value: **0.875**
